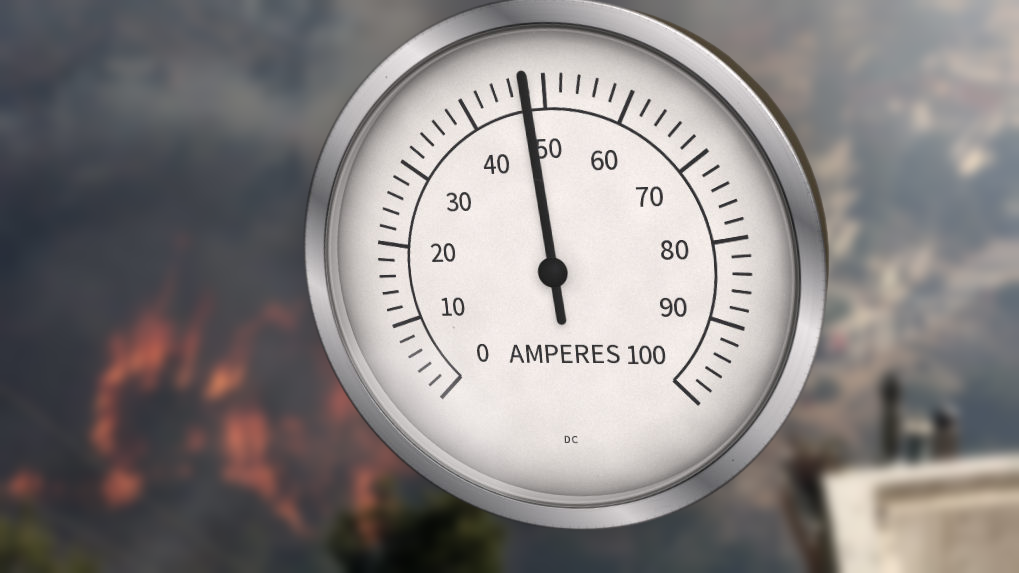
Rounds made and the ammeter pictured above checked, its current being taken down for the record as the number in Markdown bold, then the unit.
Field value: **48** A
